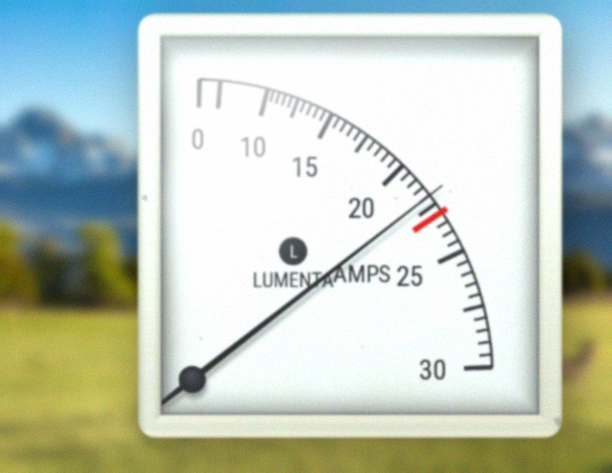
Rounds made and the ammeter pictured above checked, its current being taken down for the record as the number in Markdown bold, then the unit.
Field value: **22** A
